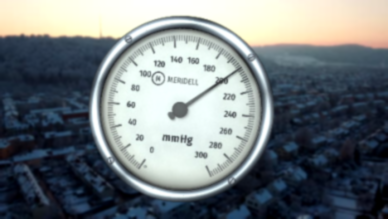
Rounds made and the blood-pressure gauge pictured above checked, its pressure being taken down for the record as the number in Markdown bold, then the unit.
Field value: **200** mmHg
